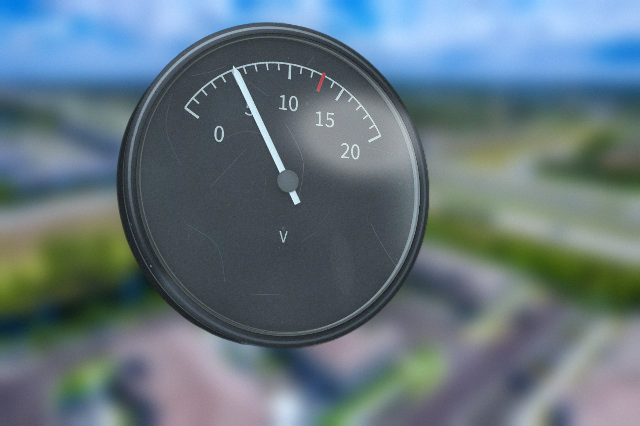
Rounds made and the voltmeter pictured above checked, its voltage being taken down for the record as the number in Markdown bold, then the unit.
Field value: **5** V
